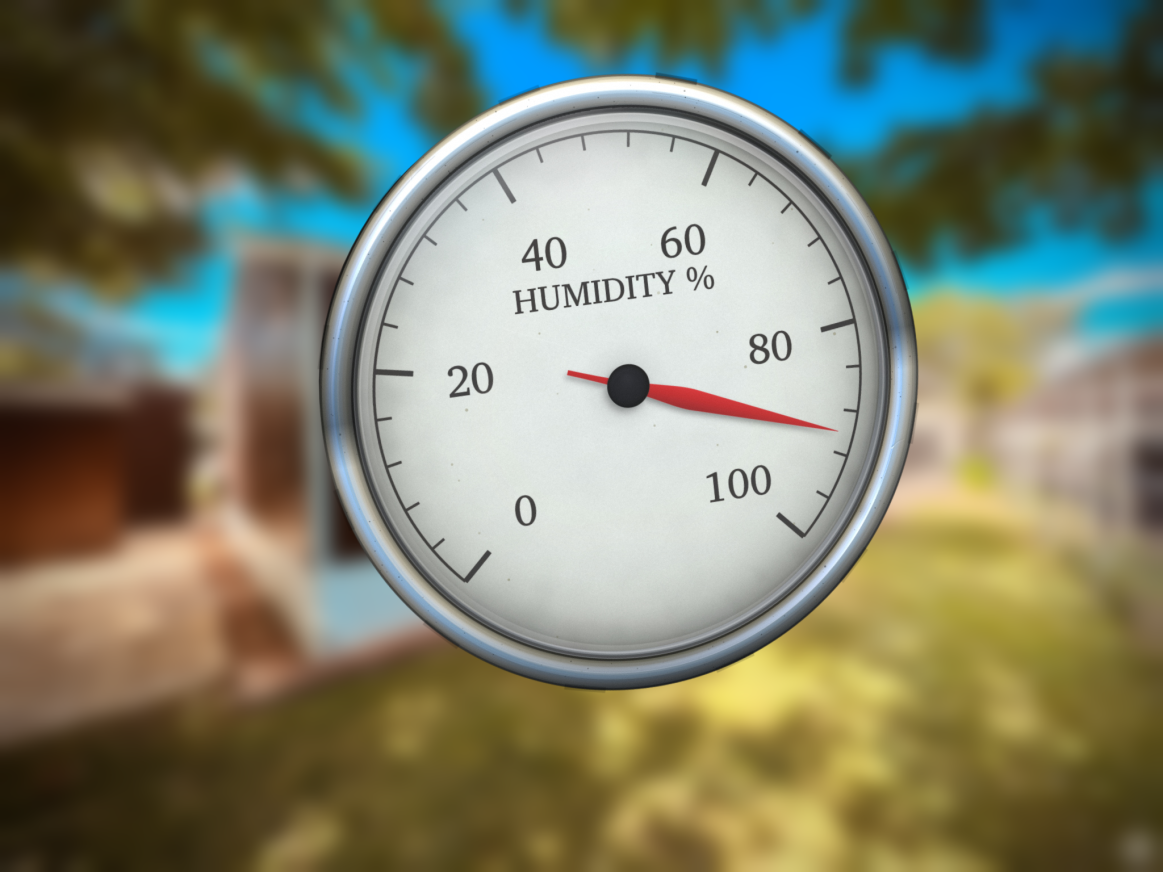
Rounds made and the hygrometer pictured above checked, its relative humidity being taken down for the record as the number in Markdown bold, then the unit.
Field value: **90** %
